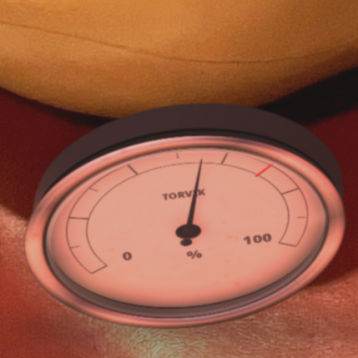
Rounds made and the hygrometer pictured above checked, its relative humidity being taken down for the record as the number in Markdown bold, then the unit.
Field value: **55** %
